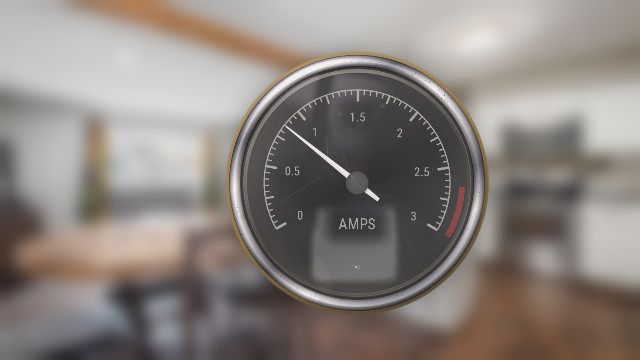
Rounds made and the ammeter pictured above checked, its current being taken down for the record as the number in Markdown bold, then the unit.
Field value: **0.85** A
